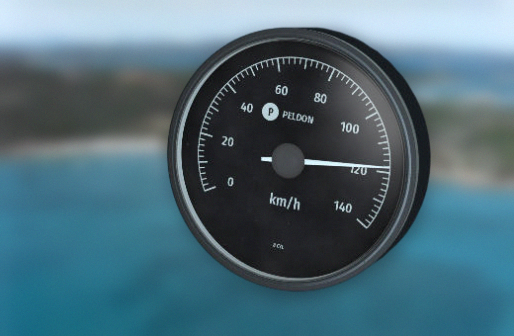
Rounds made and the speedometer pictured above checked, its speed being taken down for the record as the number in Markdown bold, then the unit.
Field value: **118** km/h
